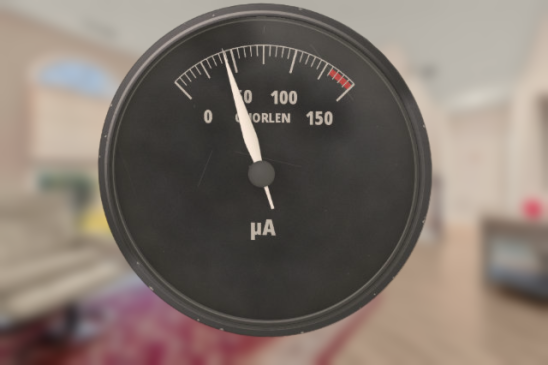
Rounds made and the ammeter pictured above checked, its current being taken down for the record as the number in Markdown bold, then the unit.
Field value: **45** µA
